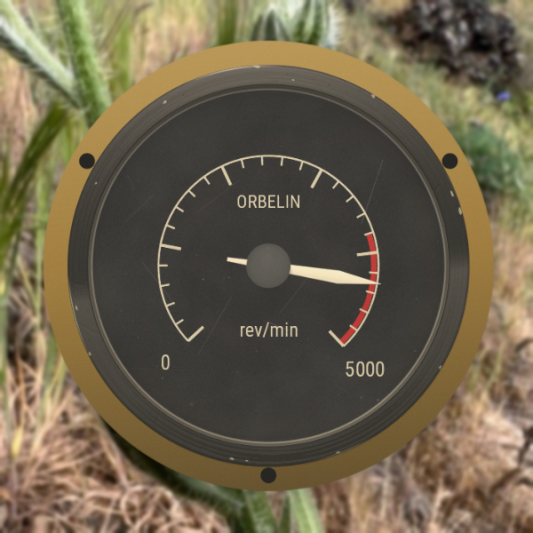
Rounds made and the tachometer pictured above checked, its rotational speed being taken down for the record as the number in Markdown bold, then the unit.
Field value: **4300** rpm
